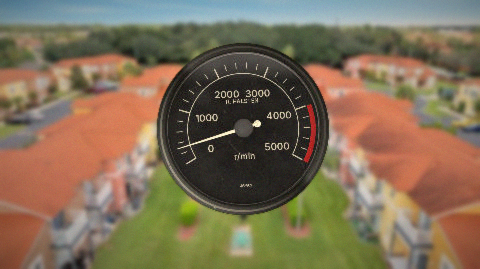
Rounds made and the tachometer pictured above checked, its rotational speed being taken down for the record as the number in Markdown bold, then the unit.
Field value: **300** rpm
